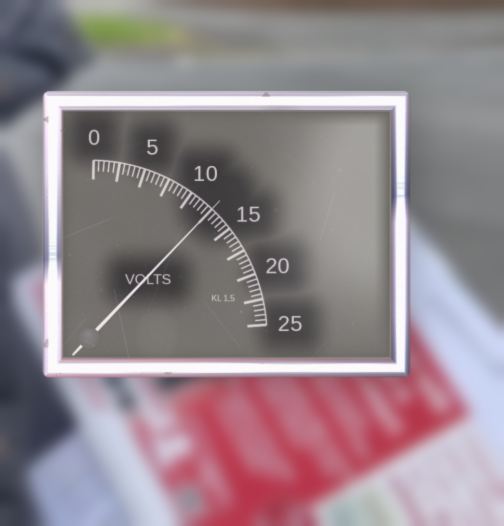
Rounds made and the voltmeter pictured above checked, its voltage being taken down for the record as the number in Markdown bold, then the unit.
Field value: **12.5** V
